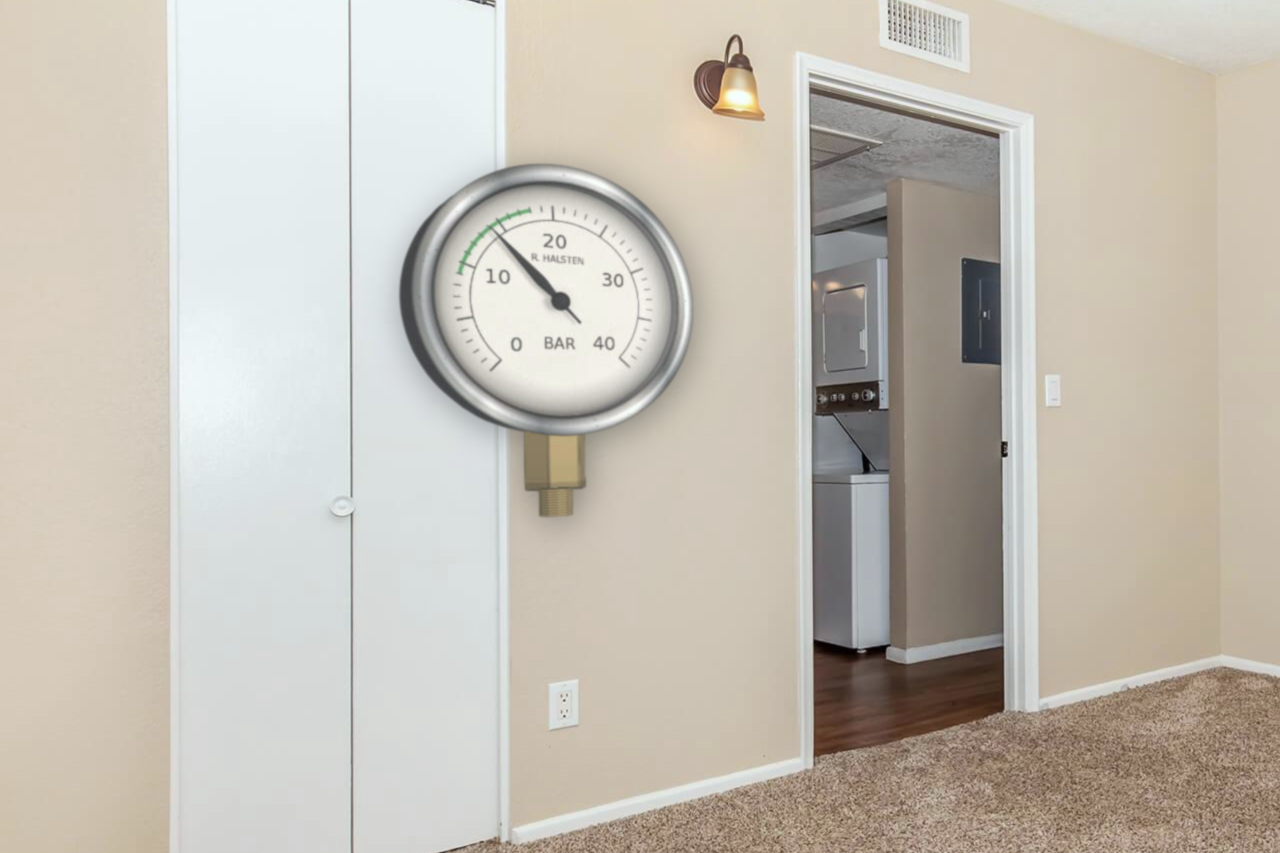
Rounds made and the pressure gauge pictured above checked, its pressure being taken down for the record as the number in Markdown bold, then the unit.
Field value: **14** bar
